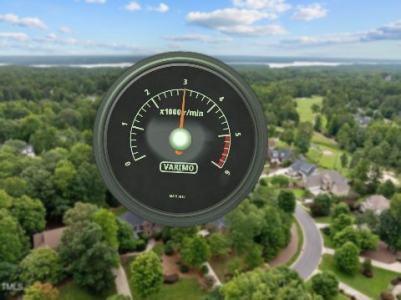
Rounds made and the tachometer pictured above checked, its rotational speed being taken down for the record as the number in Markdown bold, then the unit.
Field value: **3000** rpm
